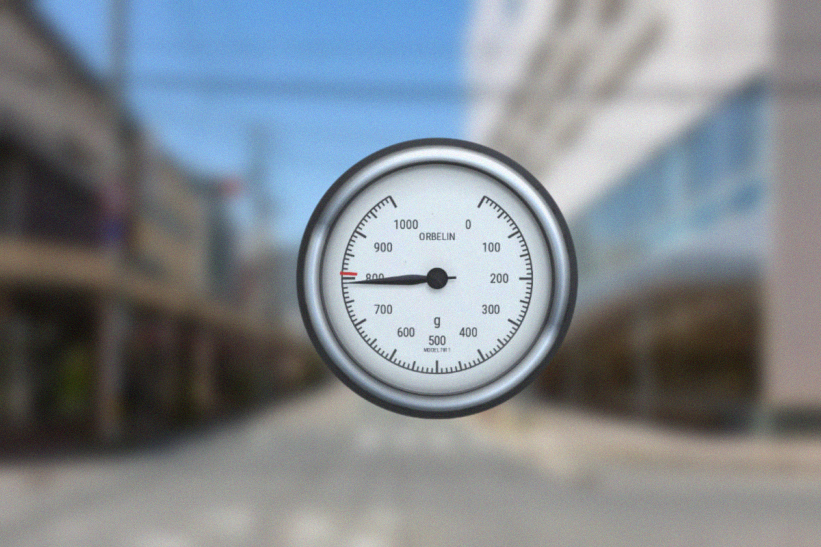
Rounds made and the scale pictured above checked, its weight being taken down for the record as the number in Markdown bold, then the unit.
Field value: **790** g
